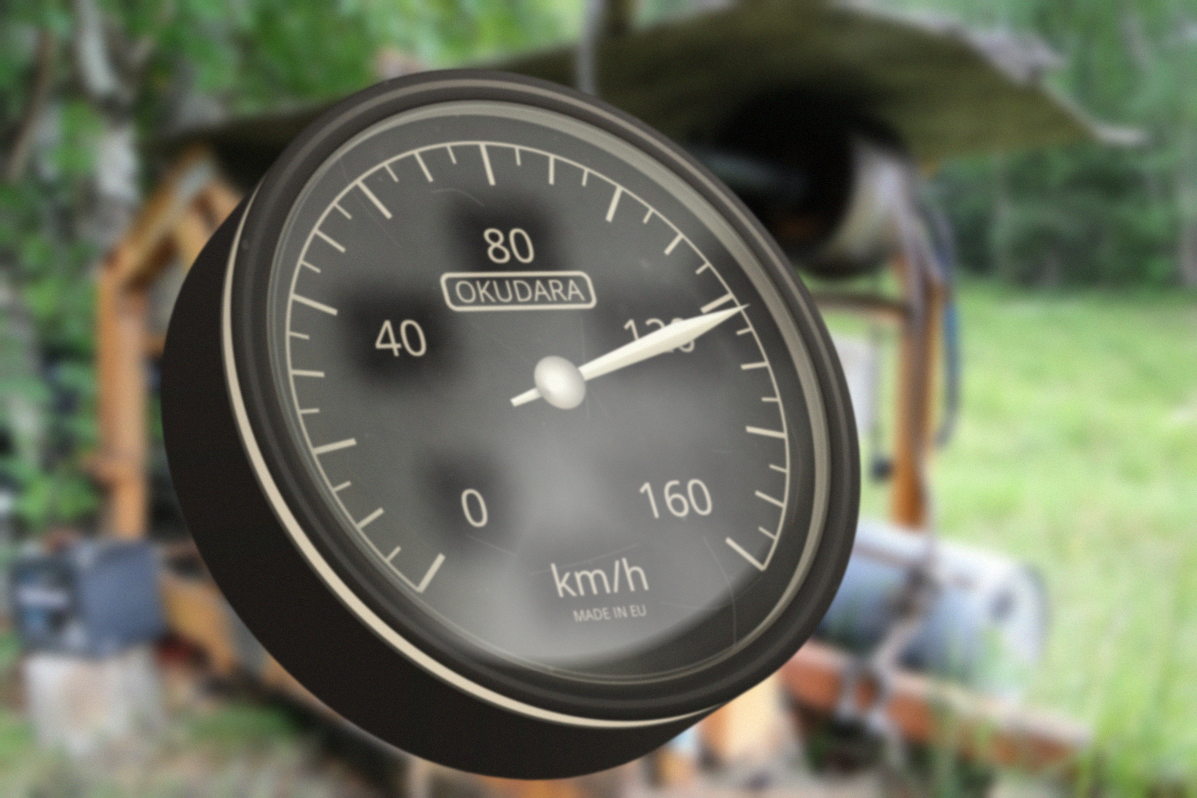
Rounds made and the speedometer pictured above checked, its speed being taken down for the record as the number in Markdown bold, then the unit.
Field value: **122.5** km/h
